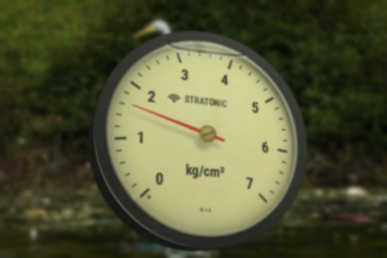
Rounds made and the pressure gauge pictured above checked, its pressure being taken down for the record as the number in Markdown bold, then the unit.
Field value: **1.6** kg/cm²
